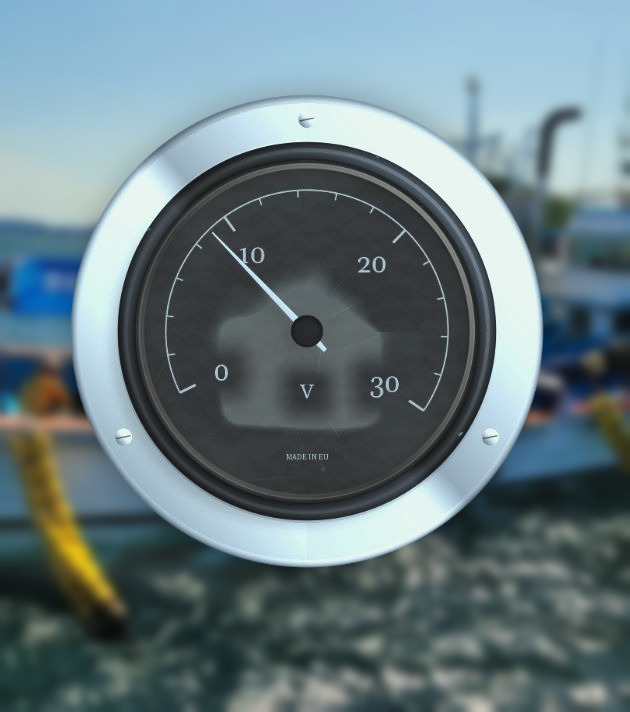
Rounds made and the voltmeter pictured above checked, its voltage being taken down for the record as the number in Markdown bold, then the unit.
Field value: **9** V
